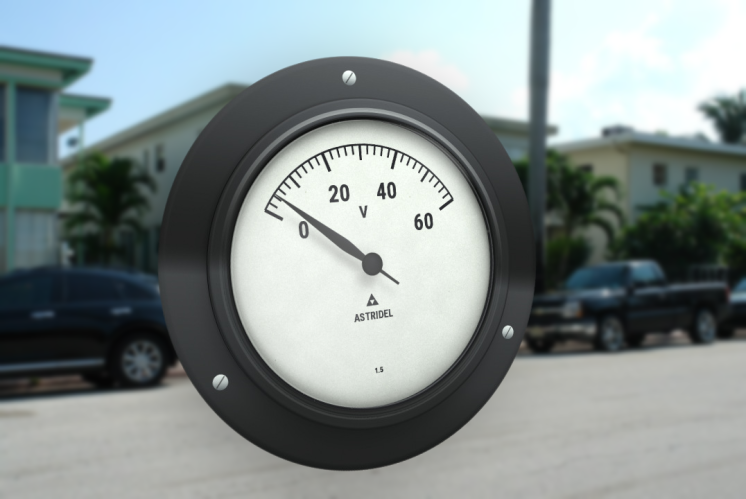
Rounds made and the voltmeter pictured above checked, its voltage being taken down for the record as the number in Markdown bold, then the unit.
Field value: **4** V
